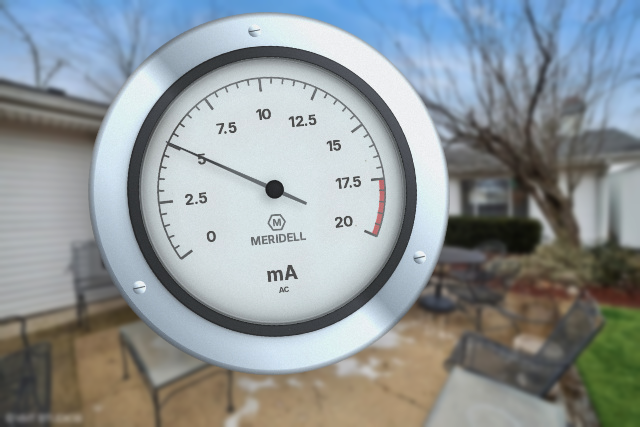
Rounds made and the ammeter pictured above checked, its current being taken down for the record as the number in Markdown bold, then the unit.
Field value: **5** mA
